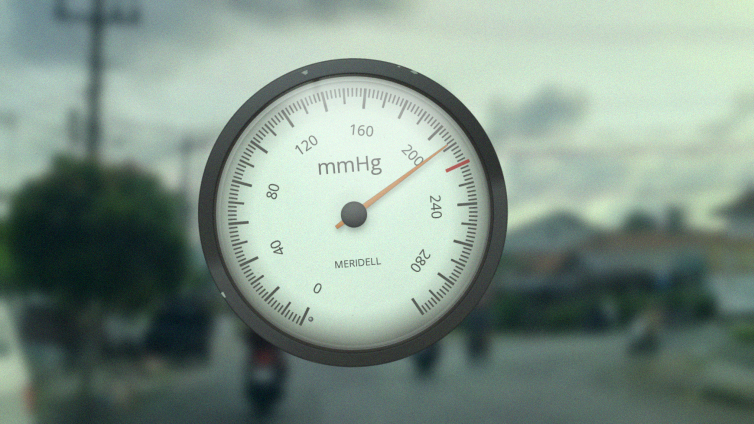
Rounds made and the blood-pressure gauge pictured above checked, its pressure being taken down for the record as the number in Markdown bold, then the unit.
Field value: **208** mmHg
